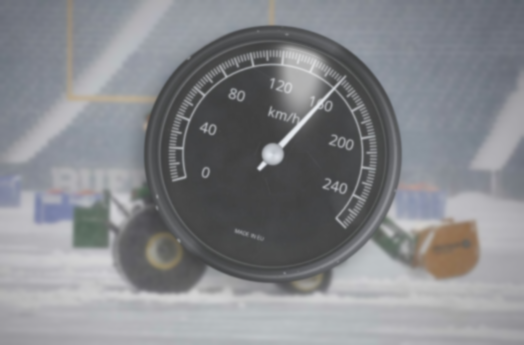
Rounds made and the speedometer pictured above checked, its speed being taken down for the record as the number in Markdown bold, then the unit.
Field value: **160** km/h
